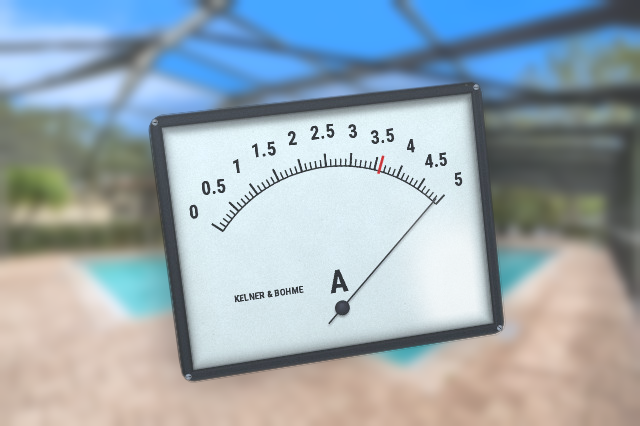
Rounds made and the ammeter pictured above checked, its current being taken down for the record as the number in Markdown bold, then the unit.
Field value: **4.9** A
